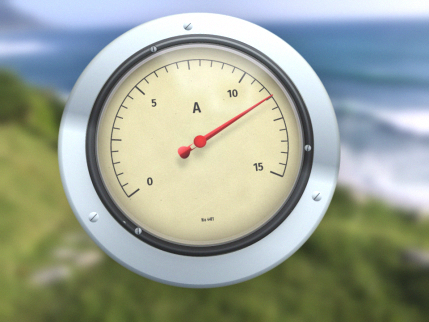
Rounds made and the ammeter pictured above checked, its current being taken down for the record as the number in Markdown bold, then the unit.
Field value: **11.5** A
